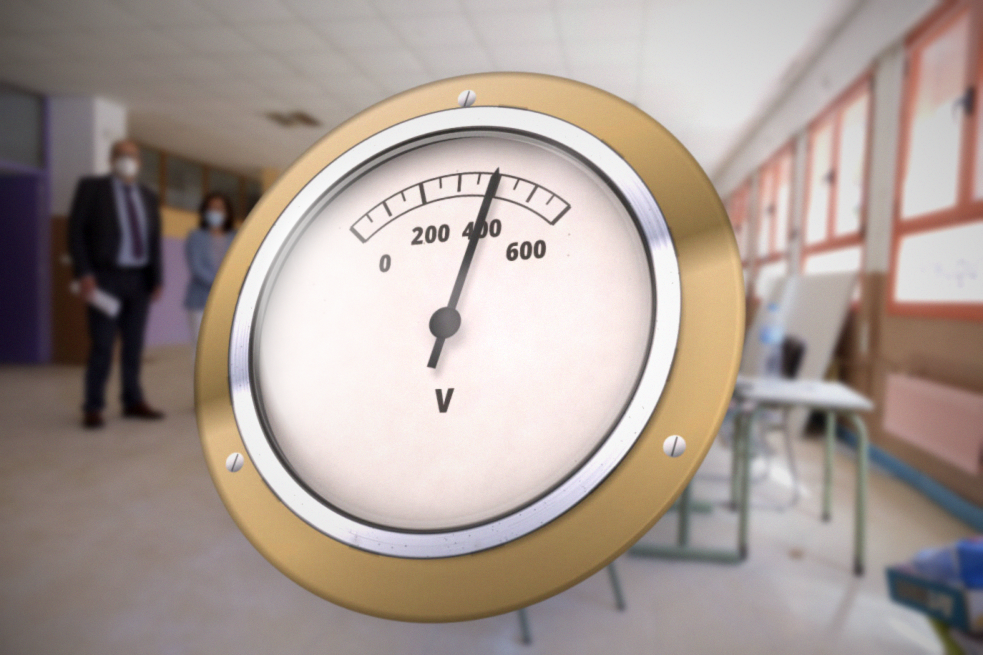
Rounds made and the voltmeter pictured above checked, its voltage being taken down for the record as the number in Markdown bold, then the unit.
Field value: **400** V
